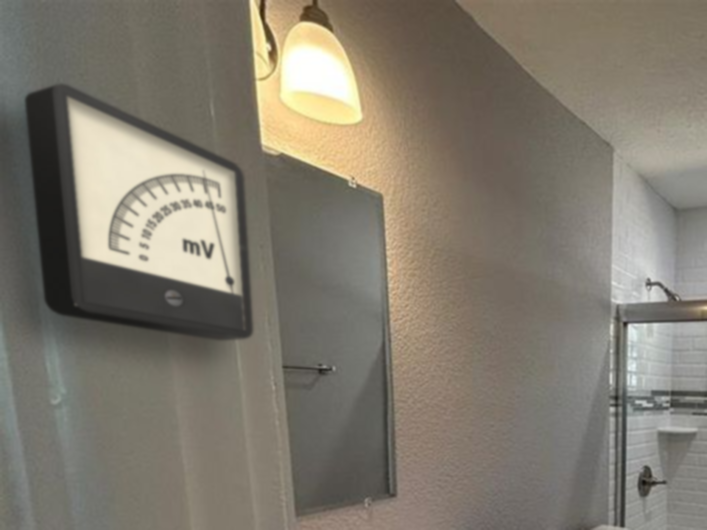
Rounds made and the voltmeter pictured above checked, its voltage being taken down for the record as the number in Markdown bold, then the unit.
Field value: **45** mV
